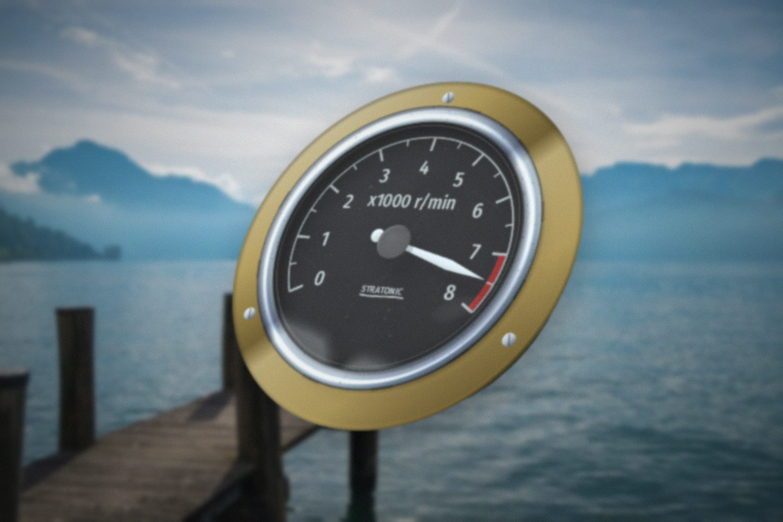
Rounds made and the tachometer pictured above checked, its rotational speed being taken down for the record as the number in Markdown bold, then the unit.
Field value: **7500** rpm
